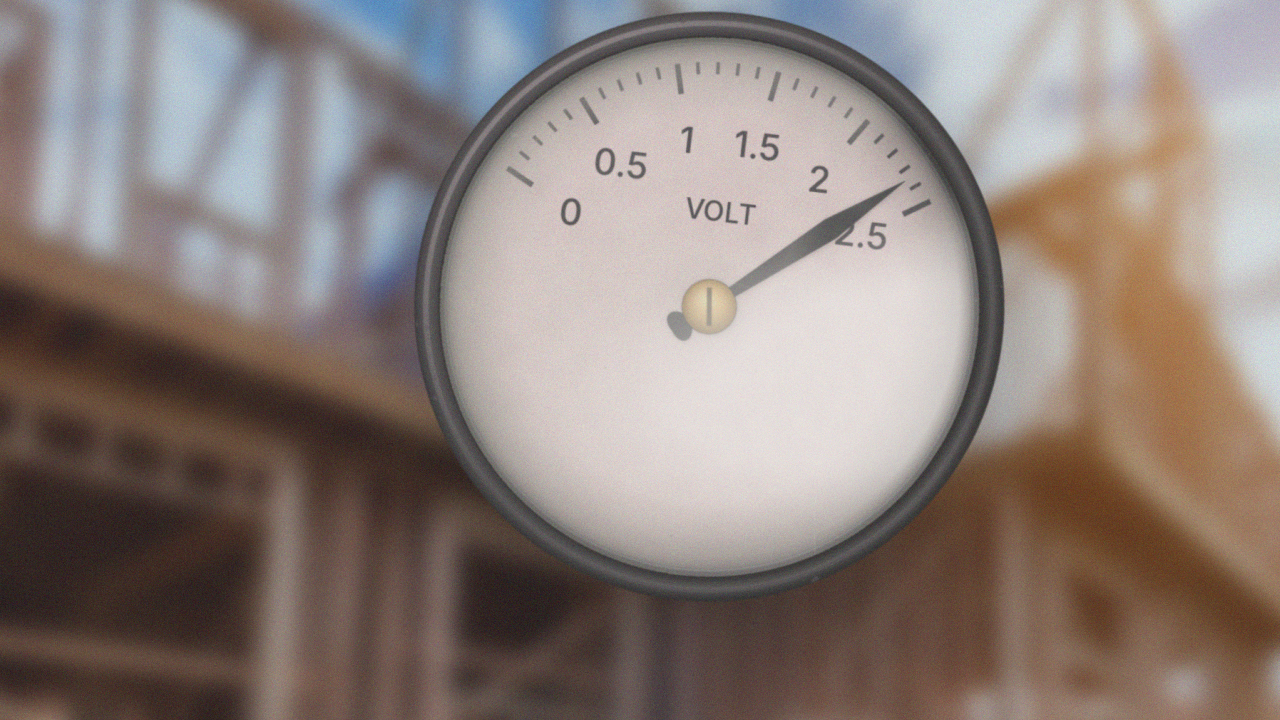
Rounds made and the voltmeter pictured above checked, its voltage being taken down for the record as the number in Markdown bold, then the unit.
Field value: **2.35** V
